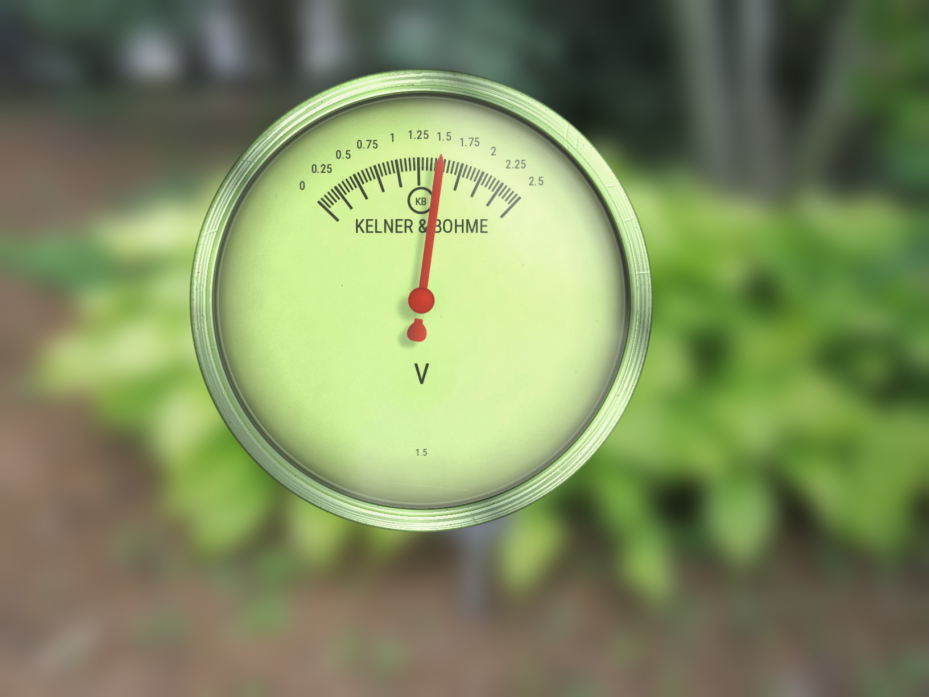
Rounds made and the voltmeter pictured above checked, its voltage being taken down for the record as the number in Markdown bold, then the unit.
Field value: **1.5** V
